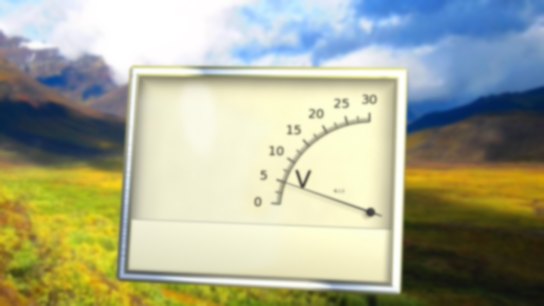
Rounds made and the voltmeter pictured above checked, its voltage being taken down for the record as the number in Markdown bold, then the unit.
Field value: **5** V
